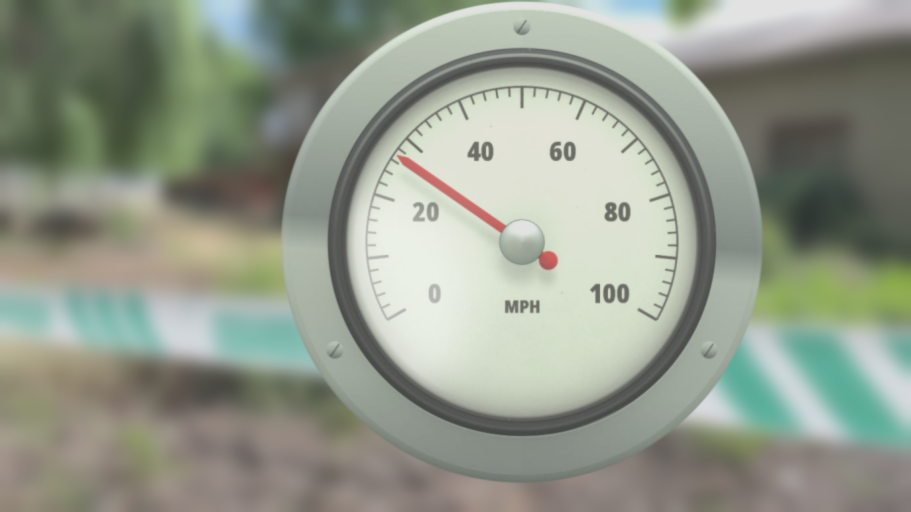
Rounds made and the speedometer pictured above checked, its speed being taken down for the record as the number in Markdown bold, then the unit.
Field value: **27** mph
